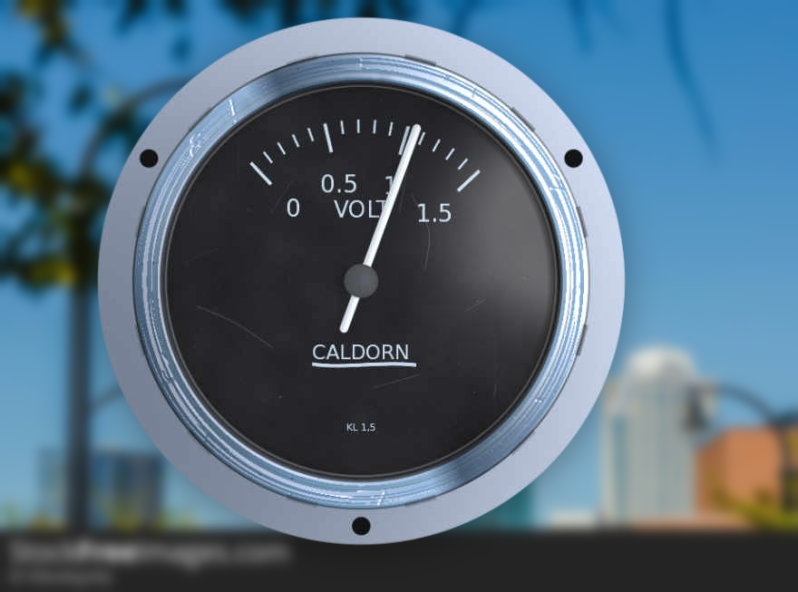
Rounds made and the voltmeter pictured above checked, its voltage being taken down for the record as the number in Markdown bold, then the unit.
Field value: **1.05** V
